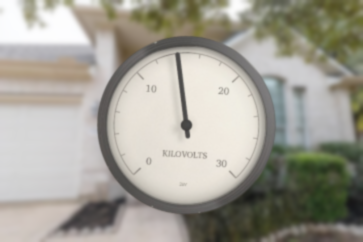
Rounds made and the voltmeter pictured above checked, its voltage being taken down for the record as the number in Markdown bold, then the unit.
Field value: **14** kV
